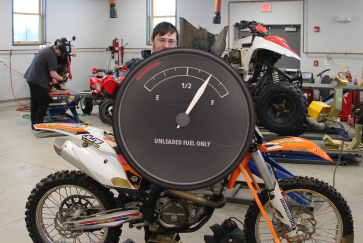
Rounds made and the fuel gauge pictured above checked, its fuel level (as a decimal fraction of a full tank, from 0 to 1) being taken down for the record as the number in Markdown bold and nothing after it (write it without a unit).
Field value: **0.75**
